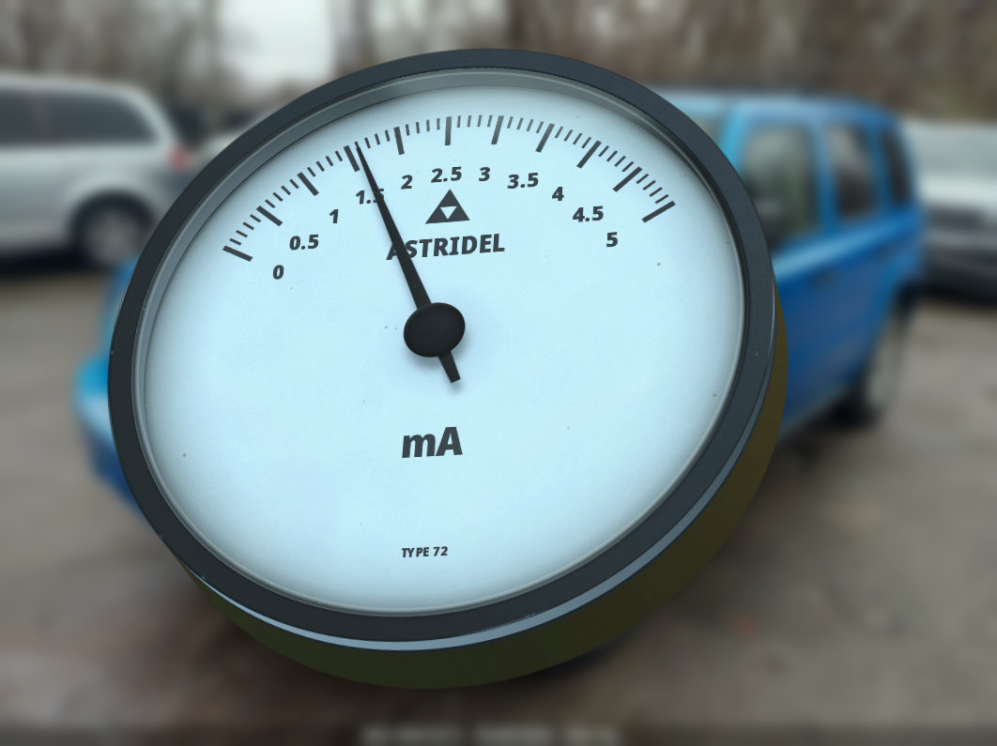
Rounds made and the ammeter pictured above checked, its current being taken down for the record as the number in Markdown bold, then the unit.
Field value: **1.6** mA
